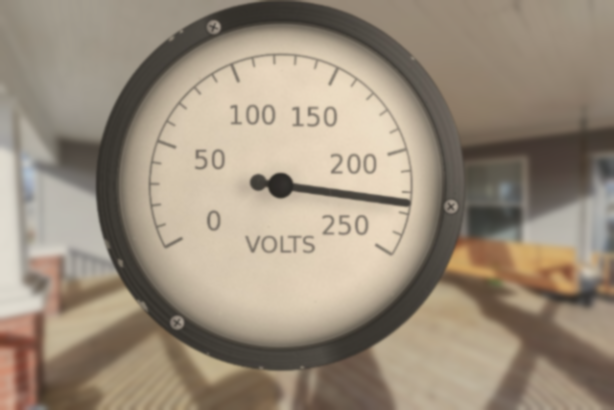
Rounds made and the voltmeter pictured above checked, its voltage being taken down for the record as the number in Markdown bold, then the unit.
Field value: **225** V
